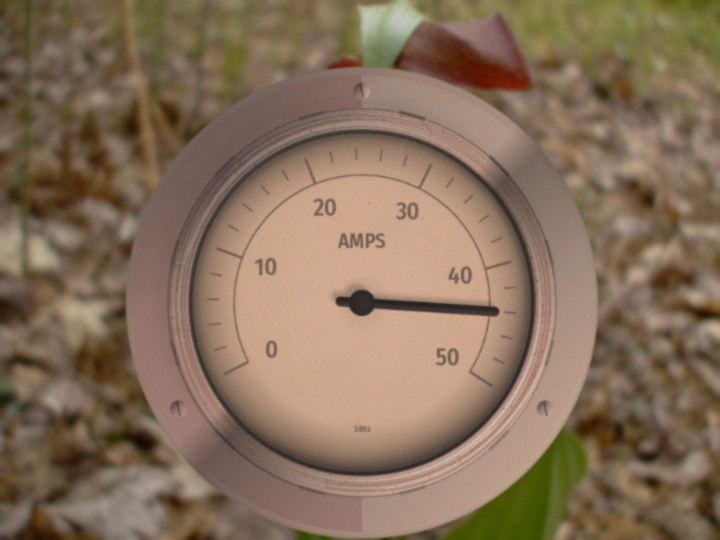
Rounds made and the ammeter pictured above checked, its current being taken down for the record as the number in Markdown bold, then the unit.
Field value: **44** A
